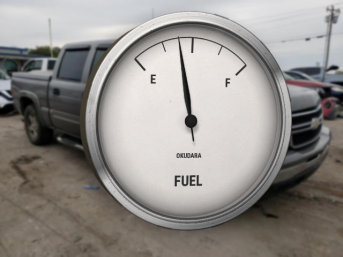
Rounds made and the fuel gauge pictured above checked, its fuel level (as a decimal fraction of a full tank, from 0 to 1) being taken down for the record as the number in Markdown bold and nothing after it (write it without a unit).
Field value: **0.375**
